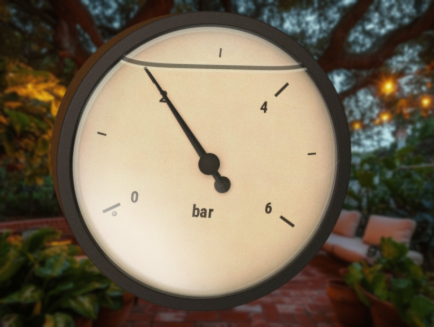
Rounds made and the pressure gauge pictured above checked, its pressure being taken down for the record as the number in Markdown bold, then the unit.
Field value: **2** bar
